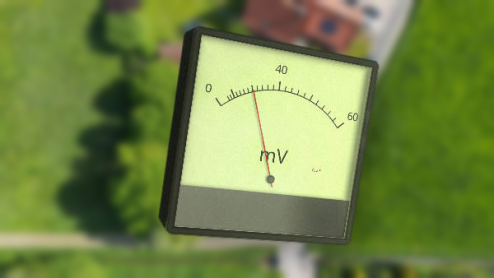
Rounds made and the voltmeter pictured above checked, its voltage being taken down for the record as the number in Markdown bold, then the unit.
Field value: **30** mV
